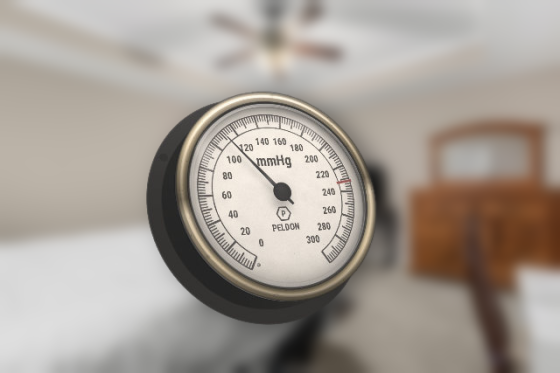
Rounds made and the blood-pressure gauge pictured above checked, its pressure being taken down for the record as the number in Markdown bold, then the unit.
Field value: **110** mmHg
